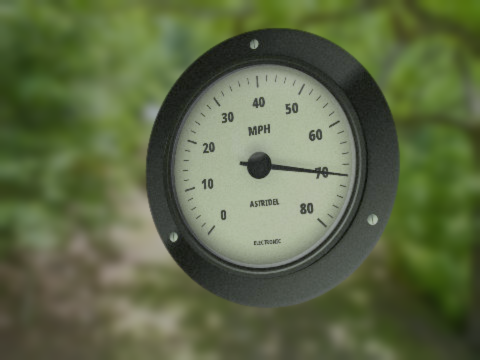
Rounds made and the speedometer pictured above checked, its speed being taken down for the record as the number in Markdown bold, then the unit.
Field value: **70** mph
